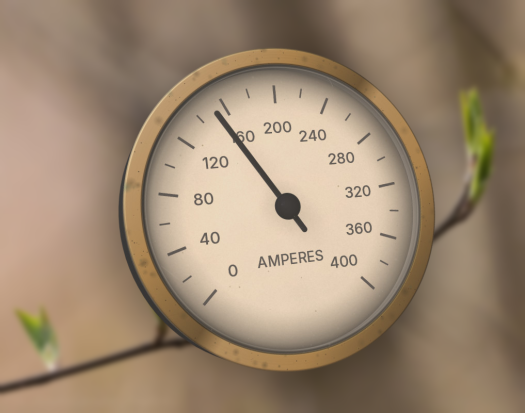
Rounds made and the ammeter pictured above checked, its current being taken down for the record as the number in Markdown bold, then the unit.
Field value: **150** A
